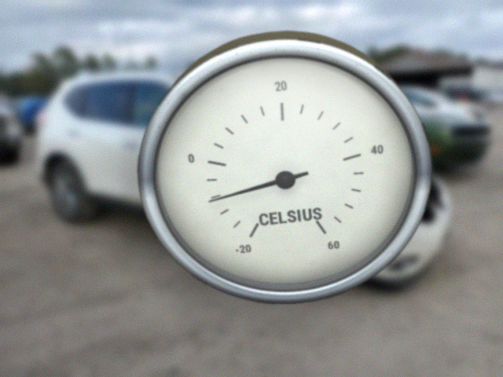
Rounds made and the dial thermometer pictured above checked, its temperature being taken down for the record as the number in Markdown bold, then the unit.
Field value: **-8** °C
